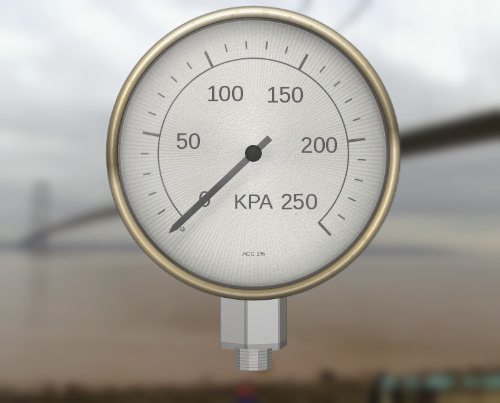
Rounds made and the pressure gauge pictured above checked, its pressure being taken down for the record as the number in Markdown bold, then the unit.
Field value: **0** kPa
